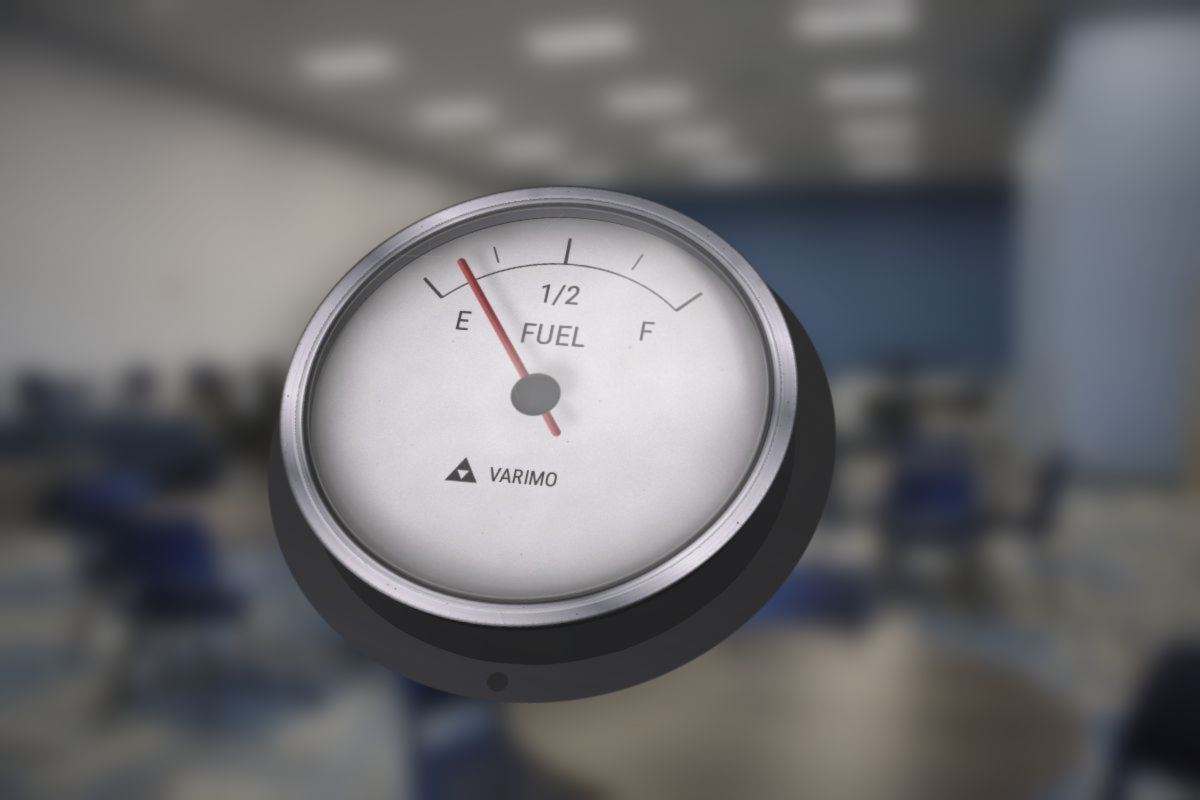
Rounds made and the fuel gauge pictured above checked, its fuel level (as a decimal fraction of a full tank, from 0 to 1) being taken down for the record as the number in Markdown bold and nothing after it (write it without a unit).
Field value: **0.125**
